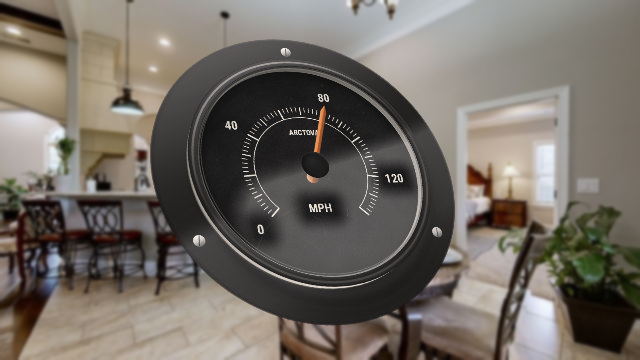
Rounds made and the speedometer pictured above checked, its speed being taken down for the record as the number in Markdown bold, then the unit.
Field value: **80** mph
